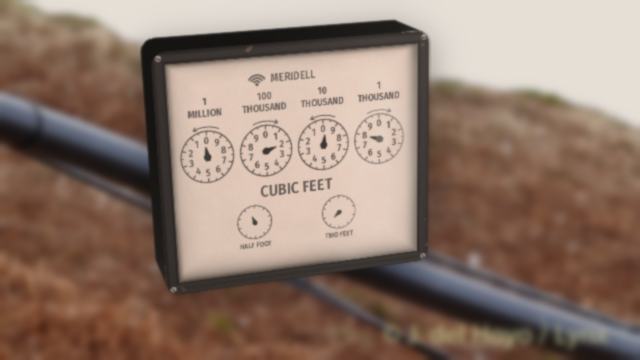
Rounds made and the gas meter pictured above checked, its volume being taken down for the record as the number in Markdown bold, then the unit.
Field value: **19800** ft³
